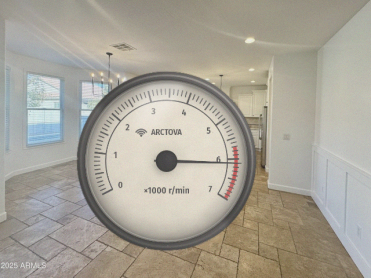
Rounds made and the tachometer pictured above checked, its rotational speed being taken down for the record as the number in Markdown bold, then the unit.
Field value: **6100** rpm
